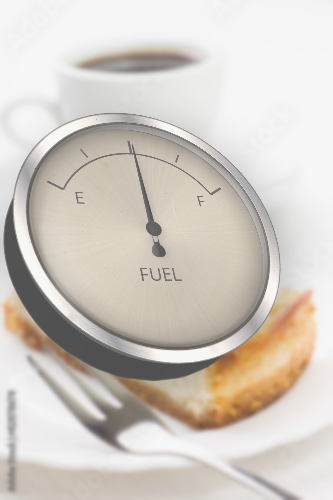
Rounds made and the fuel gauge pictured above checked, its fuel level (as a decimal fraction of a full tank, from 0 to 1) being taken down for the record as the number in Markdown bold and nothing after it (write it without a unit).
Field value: **0.5**
